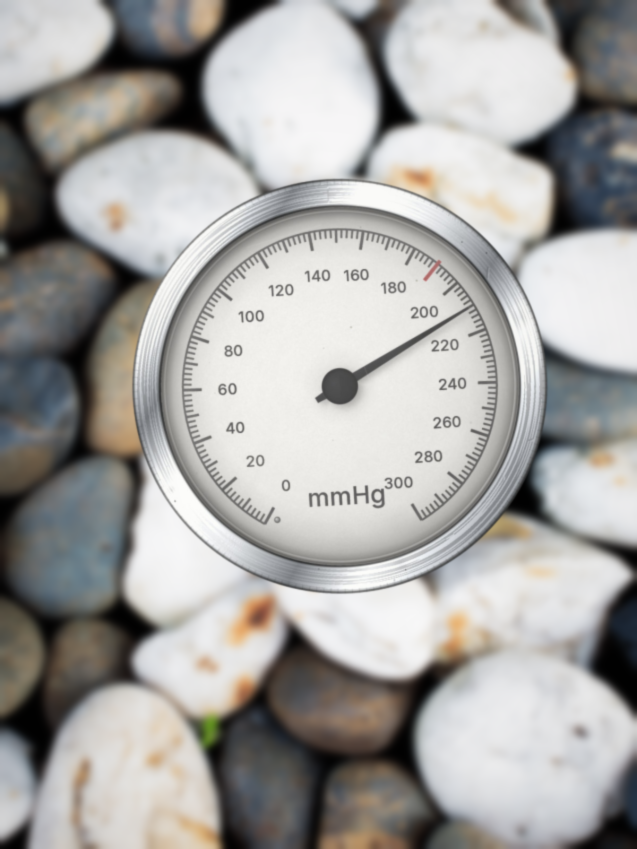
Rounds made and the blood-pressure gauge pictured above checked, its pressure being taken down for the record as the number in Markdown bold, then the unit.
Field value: **210** mmHg
